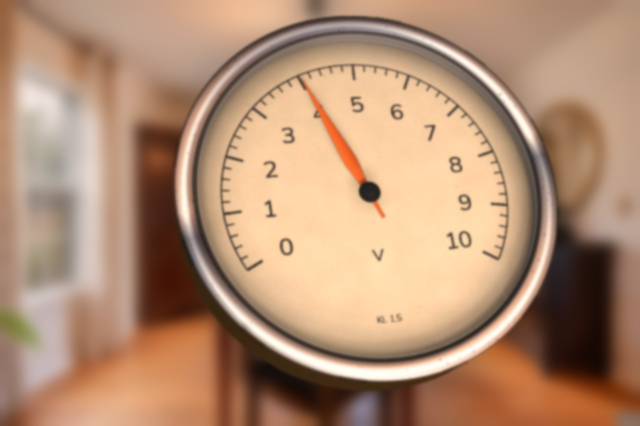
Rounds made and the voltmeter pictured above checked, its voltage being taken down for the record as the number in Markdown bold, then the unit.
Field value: **4** V
